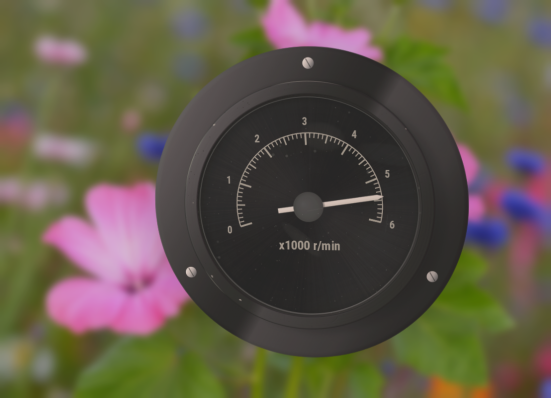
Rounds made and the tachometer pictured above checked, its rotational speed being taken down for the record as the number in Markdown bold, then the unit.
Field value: **5400** rpm
